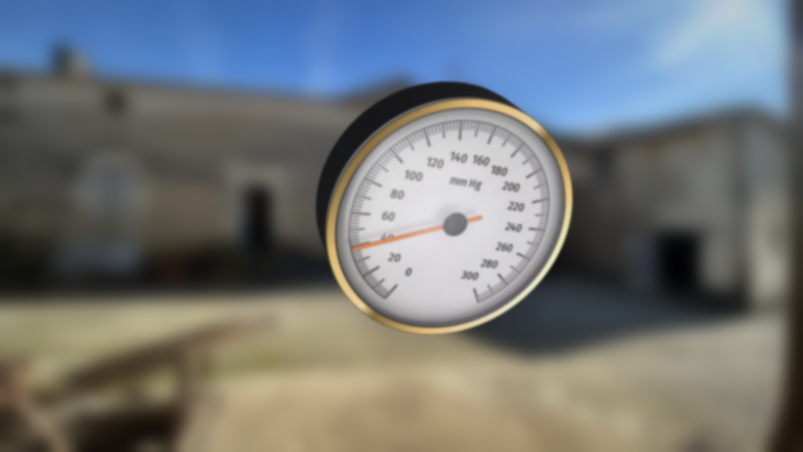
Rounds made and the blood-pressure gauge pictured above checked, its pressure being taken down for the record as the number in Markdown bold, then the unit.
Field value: **40** mmHg
